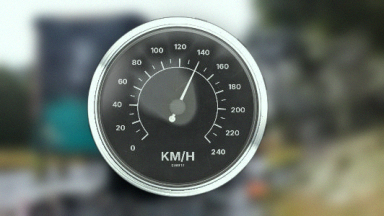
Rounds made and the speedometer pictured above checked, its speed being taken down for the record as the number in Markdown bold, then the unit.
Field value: **140** km/h
